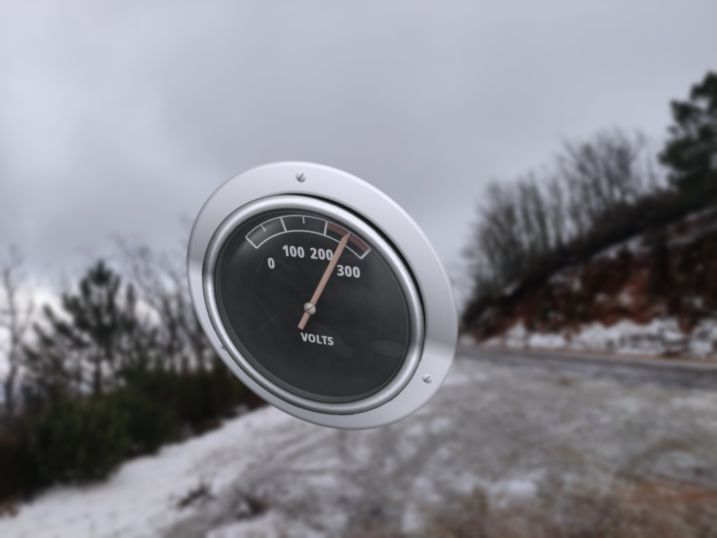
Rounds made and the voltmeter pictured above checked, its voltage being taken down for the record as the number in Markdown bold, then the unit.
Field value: **250** V
